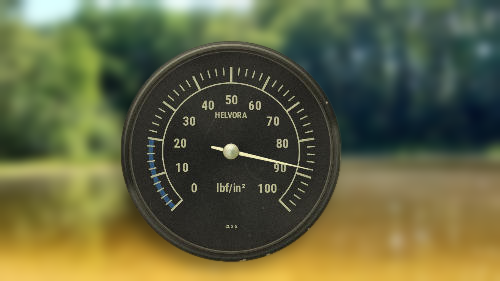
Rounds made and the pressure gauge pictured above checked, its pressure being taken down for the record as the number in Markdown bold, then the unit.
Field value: **88** psi
